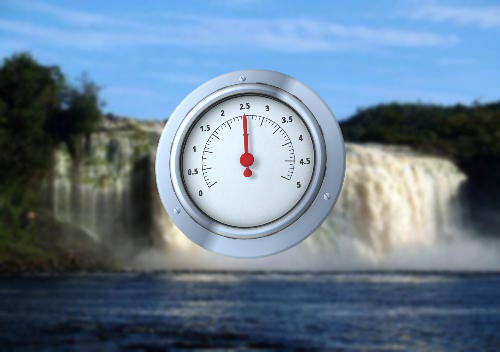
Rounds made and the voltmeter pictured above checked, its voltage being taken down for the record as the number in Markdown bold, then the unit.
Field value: **2.5** V
